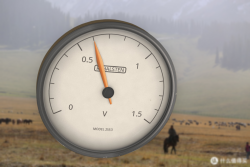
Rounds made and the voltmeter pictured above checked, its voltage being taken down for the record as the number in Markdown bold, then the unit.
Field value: **0.6** V
